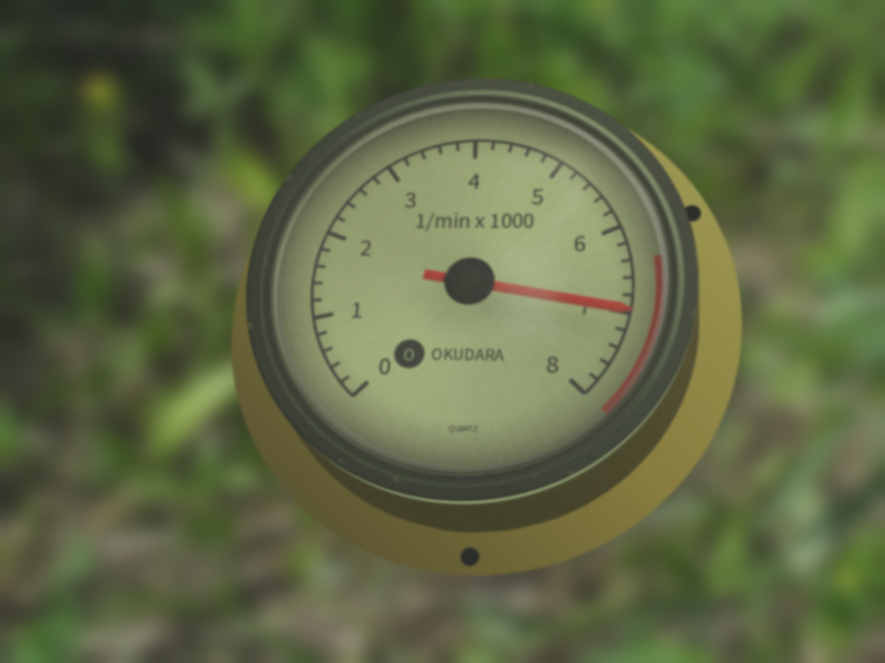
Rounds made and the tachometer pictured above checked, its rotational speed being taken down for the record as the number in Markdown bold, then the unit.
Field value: **7000** rpm
